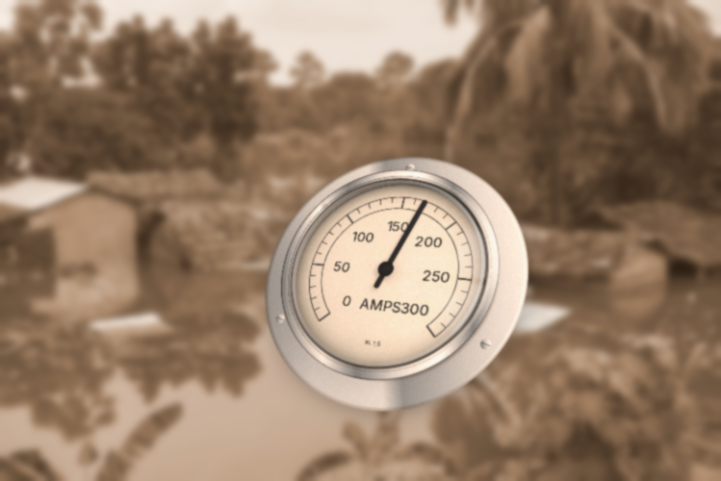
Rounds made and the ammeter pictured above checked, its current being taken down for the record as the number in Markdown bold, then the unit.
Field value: **170** A
